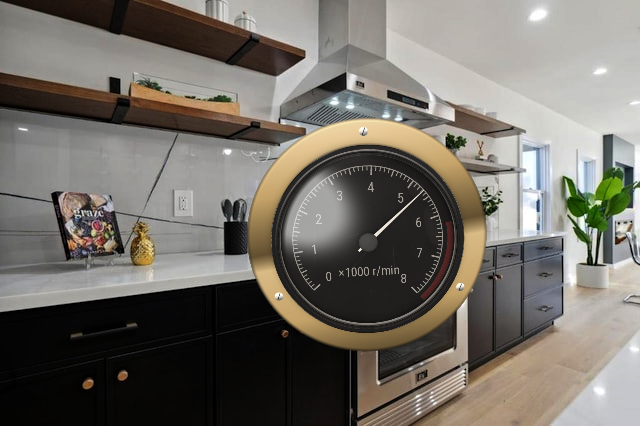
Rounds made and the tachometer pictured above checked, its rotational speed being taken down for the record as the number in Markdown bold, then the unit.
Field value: **5300** rpm
